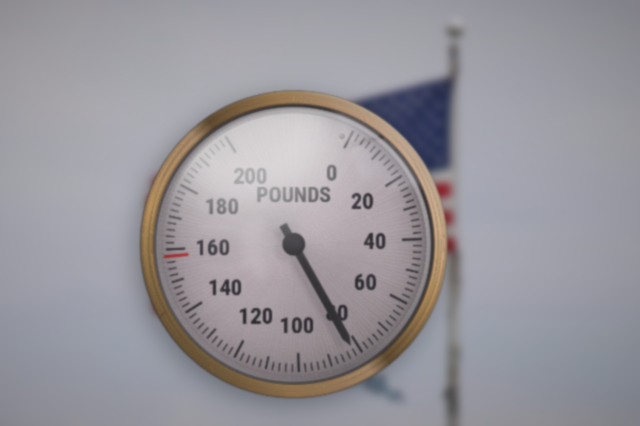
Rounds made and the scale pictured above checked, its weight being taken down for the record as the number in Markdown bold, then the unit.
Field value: **82** lb
